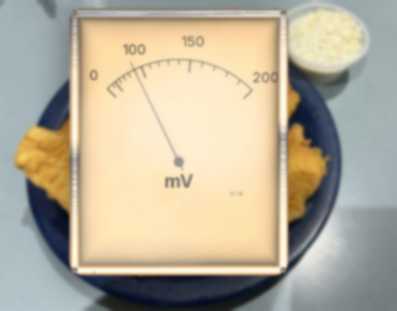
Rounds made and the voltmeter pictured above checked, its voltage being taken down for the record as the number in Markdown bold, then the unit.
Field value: **90** mV
